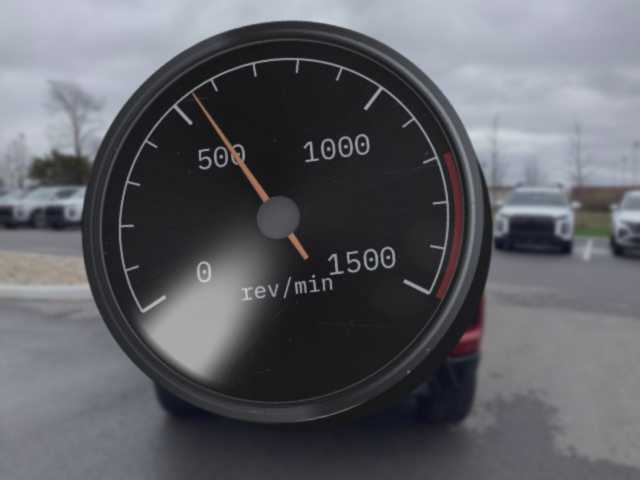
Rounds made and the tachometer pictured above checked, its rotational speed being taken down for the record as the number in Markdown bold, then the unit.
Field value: **550** rpm
